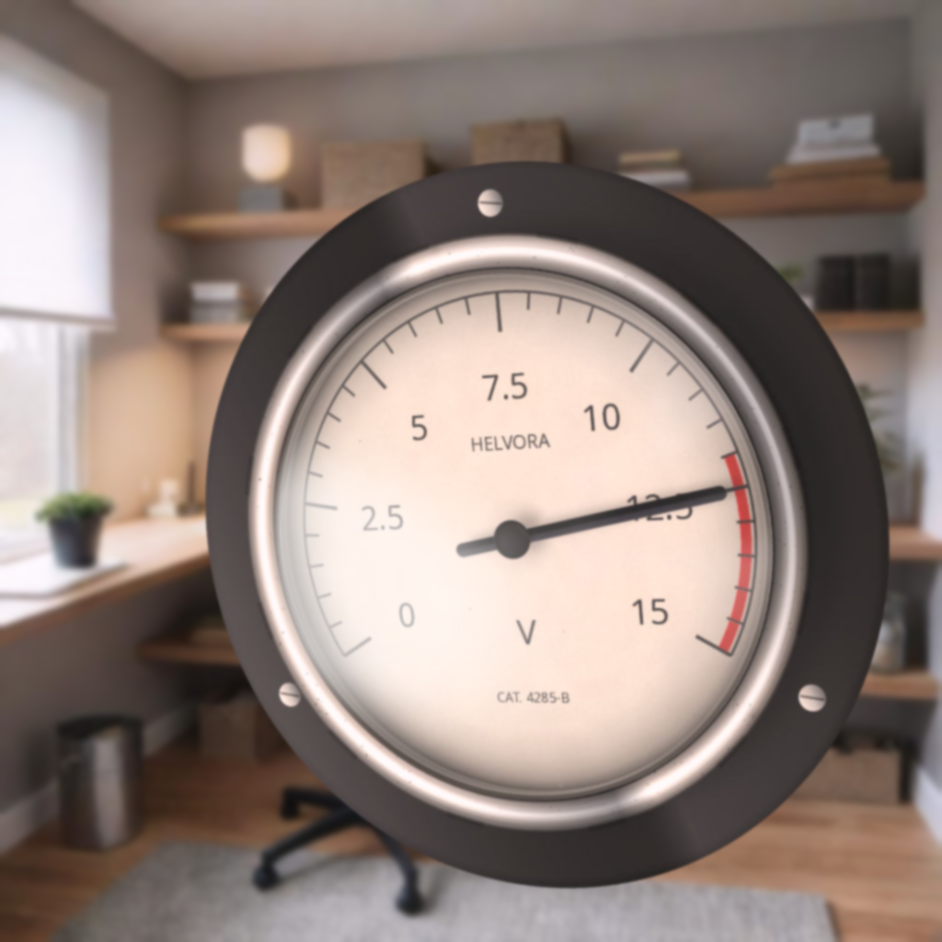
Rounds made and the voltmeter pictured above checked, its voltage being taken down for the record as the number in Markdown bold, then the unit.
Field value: **12.5** V
